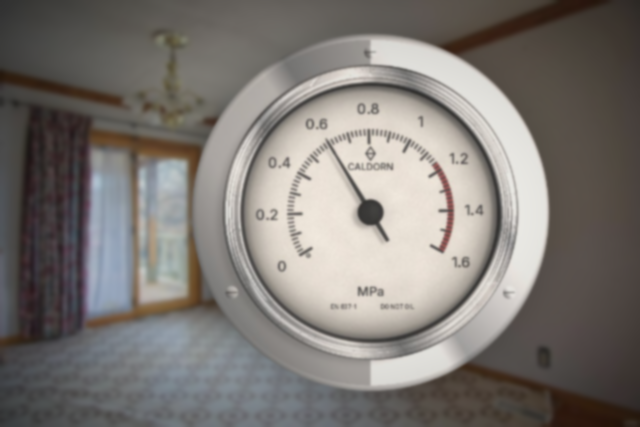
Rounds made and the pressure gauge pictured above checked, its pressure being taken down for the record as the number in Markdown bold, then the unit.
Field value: **0.6** MPa
